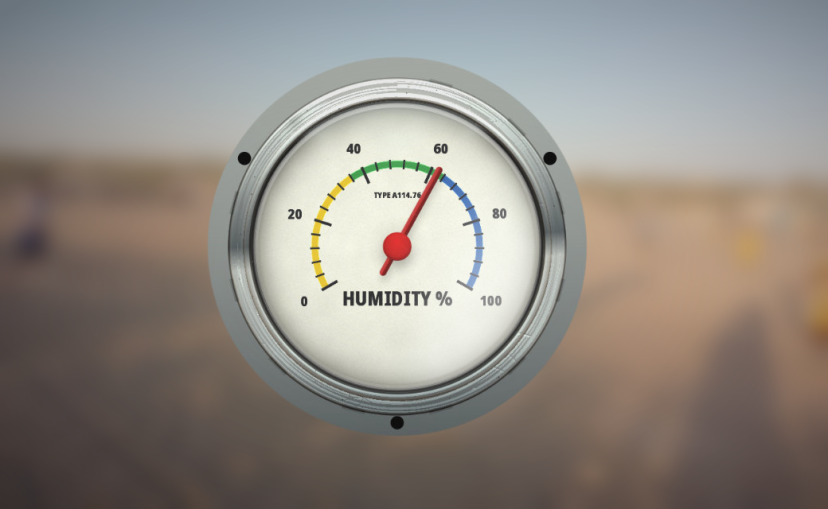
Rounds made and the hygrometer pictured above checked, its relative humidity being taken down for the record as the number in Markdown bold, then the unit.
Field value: **62** %
